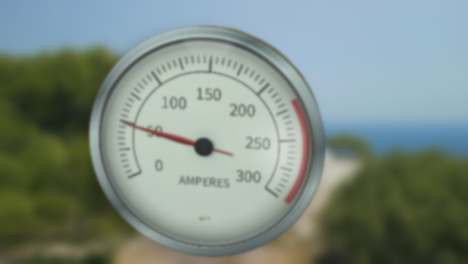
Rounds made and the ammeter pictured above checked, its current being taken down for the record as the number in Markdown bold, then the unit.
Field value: **50** A
